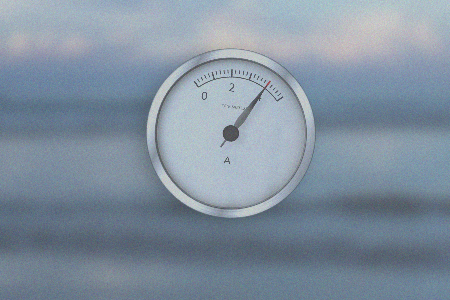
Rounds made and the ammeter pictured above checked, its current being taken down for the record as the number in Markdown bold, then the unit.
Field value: **4** A
